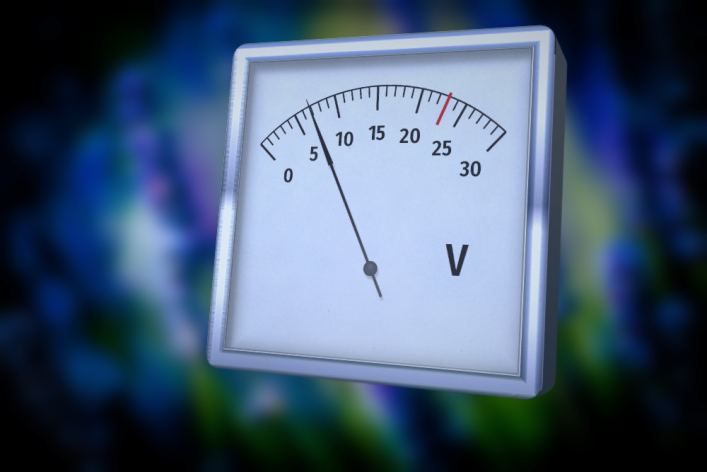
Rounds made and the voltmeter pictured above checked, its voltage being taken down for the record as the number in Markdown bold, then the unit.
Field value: **7** V
